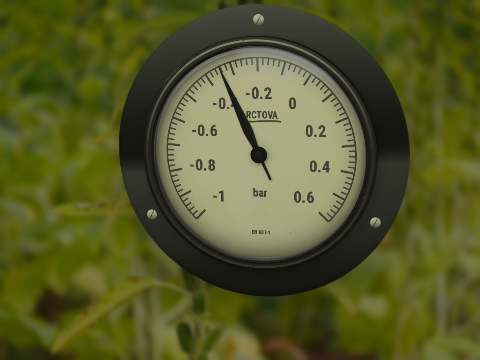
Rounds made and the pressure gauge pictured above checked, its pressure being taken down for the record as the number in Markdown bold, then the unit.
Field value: **-0.34** bar
